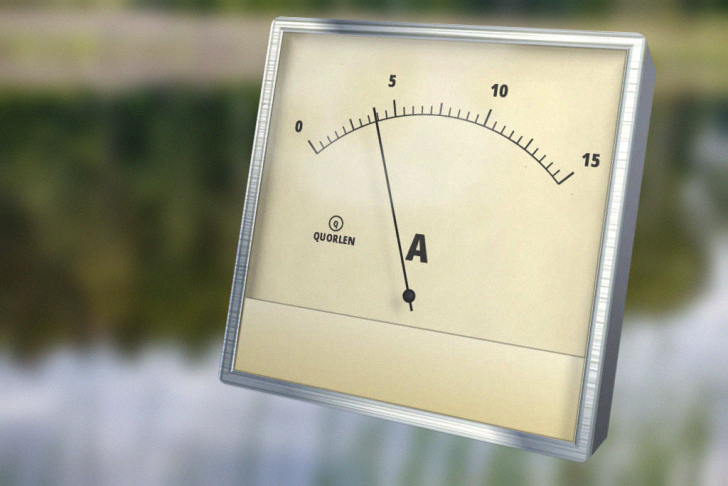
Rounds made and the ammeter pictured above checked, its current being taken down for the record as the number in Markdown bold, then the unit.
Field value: **4** A
